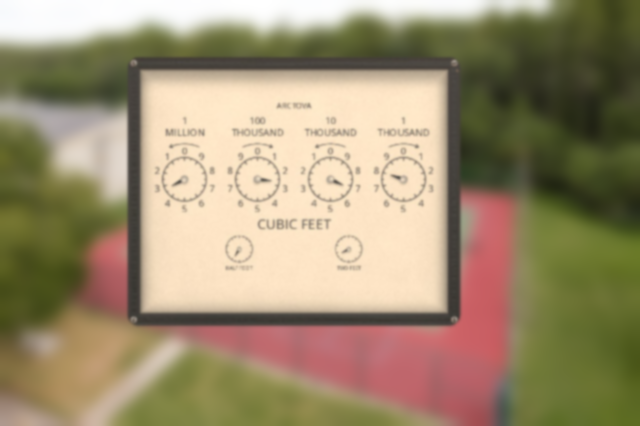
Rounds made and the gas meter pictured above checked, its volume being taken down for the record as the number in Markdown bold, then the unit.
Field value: **326800** ft³
